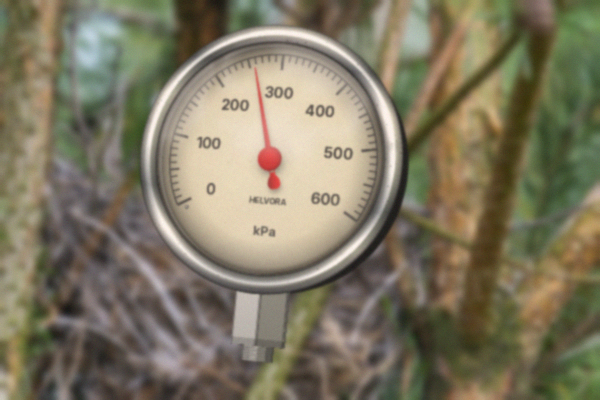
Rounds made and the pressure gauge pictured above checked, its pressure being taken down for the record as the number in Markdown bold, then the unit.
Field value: **260** kPa
